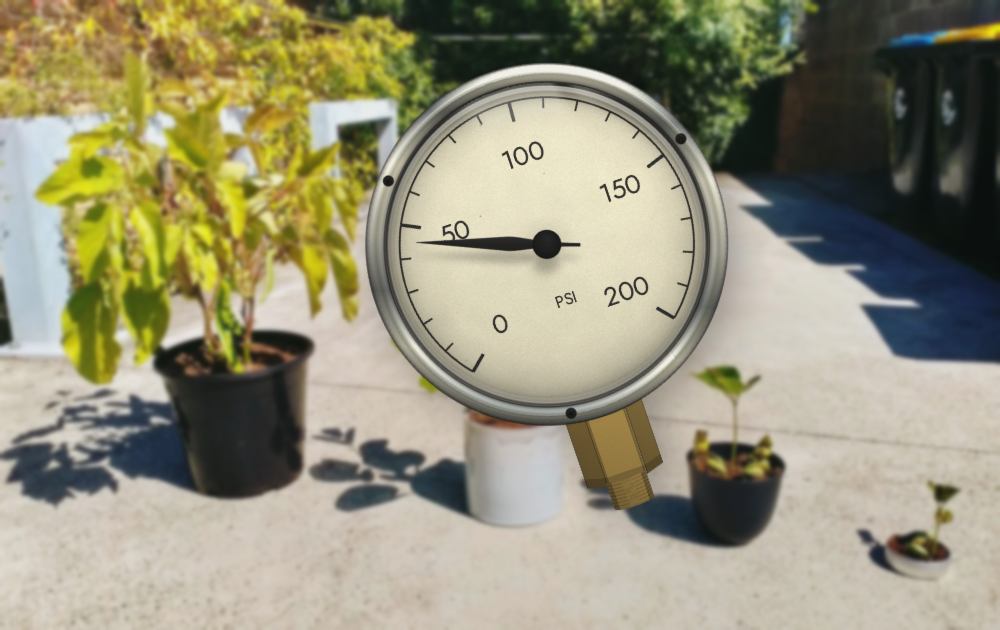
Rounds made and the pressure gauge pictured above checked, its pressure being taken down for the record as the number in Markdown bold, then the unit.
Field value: **45** psi
